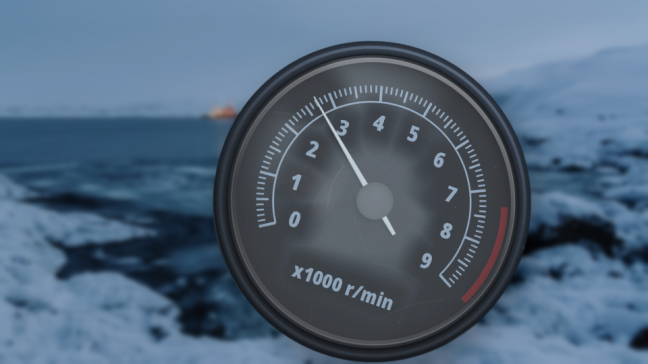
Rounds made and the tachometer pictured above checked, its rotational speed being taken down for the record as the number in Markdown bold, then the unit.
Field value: **2700** rpm
